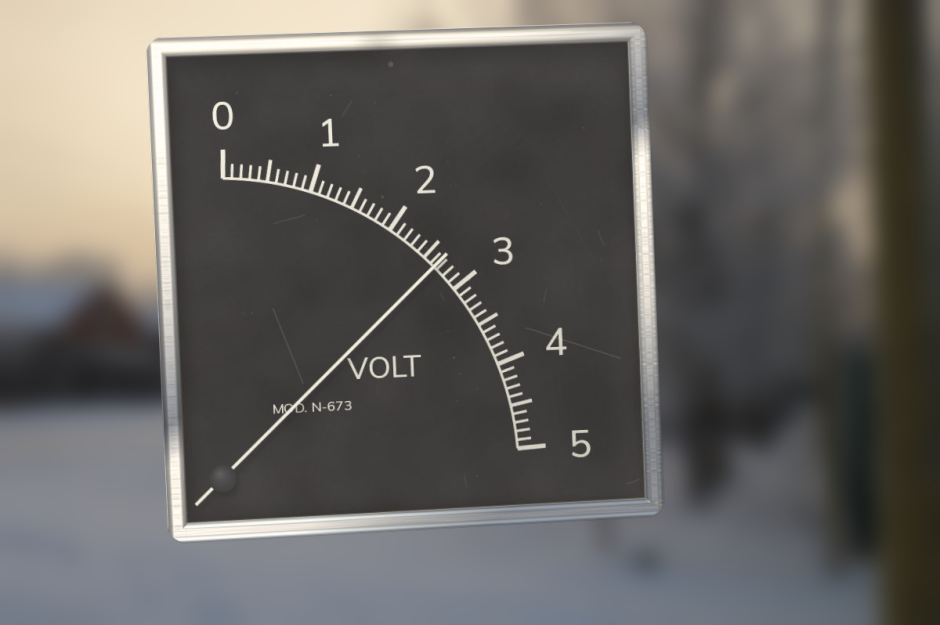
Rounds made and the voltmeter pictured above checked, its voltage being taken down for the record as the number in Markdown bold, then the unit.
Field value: **2.65** V
